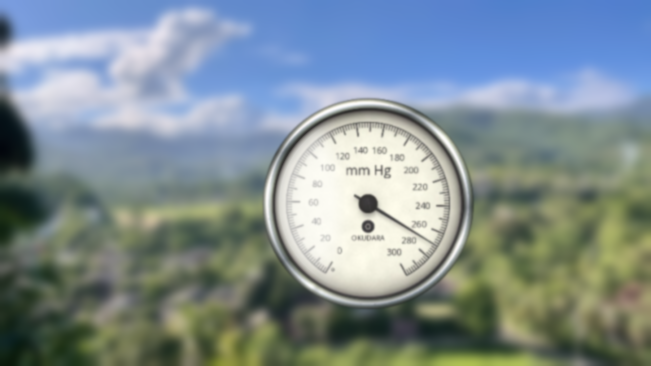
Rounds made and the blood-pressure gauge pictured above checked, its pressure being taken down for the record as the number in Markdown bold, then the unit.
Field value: **270** mmHg
